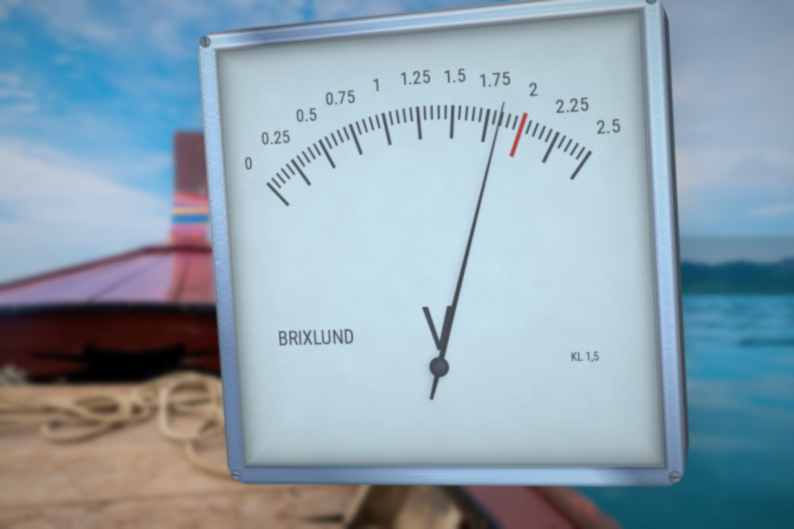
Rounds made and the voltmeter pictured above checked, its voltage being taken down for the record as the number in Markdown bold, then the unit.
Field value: **1.85** V
